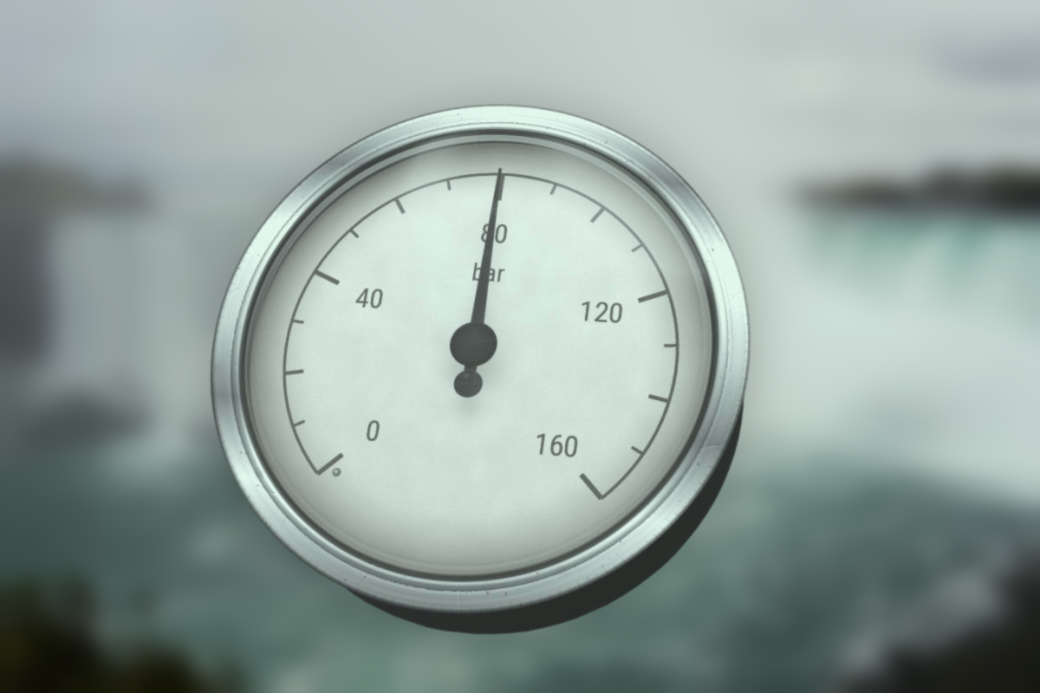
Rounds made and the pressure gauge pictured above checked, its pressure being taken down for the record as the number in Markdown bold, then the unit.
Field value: **80** bar
